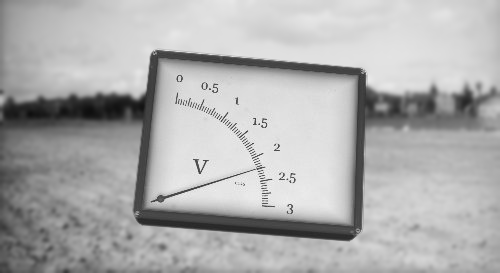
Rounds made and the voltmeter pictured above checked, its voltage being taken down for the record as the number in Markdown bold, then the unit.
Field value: **2.25** V
